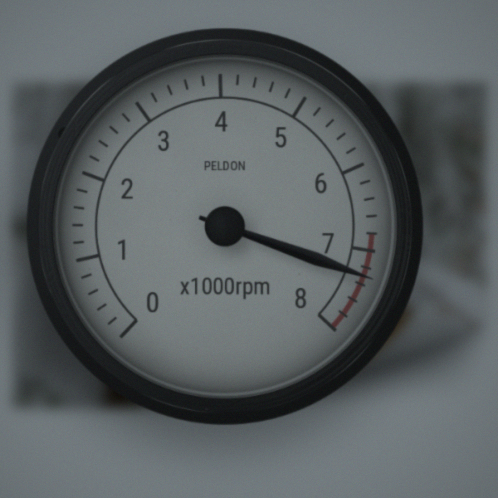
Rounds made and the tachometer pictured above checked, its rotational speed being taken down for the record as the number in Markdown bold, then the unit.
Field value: **7300** rpm
